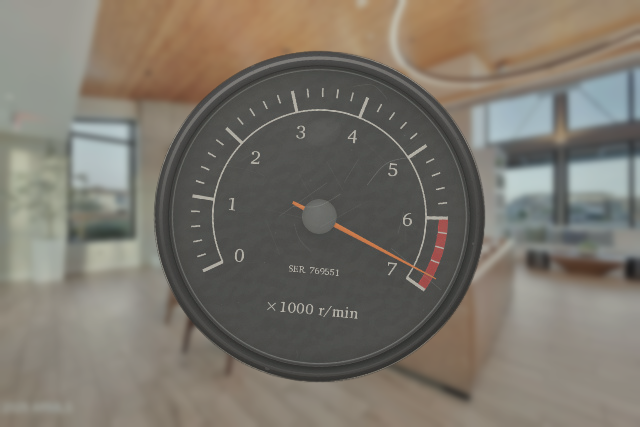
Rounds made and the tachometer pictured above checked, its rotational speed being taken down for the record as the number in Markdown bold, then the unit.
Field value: **6800** rpm
